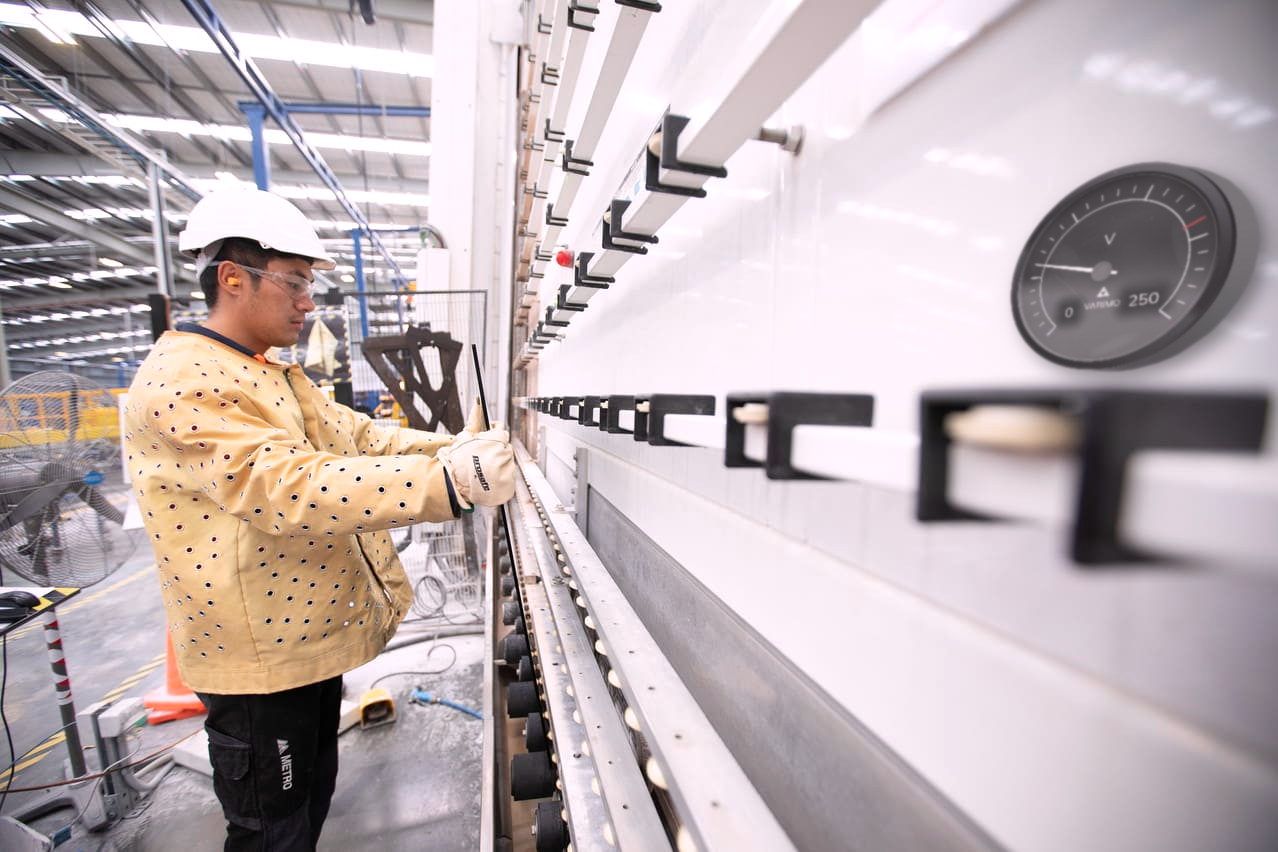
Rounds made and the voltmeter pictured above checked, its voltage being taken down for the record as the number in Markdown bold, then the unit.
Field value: **60** V
